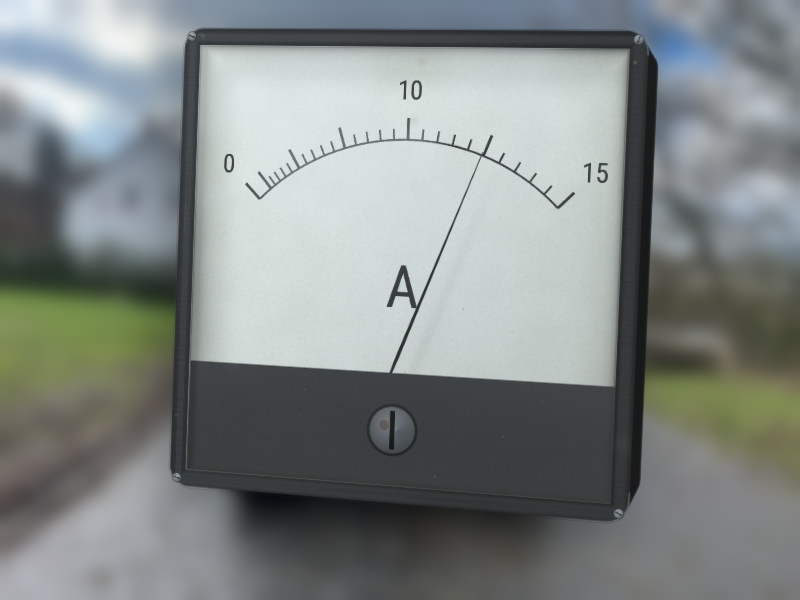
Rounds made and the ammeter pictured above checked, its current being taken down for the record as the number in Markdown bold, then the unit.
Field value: **12.5** A
